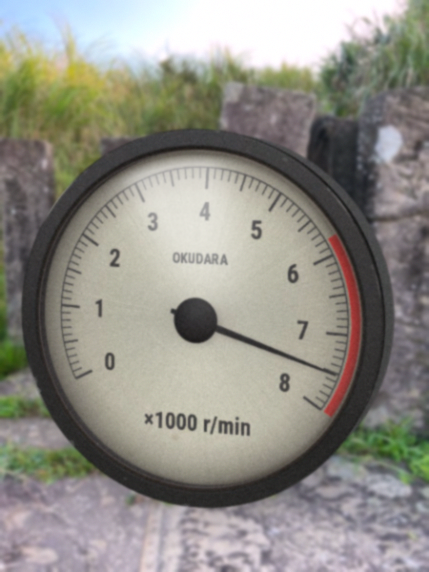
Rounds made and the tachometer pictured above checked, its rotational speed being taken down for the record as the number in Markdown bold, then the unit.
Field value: **7500** rpm
